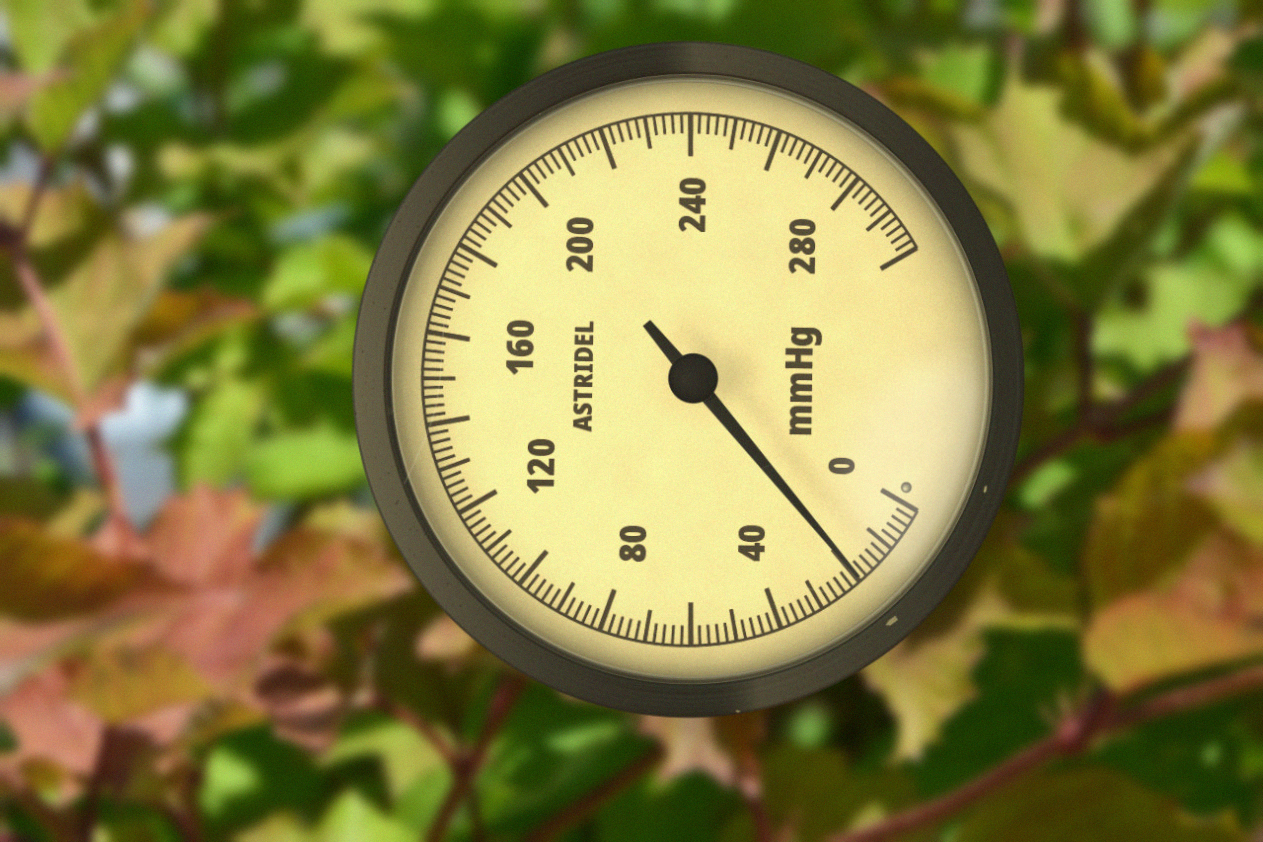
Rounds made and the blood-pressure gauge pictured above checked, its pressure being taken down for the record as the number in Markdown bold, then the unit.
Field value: **20** mmHg
